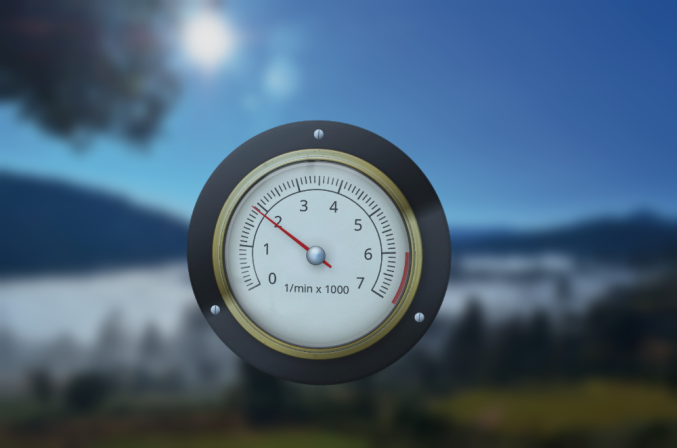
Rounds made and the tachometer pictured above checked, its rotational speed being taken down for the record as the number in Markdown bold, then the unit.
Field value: **1900** rpm
